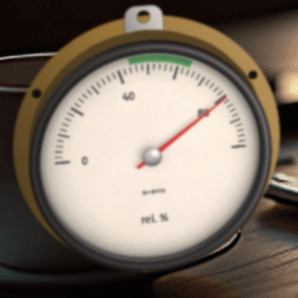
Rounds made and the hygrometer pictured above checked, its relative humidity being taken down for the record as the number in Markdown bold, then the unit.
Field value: **80** %
